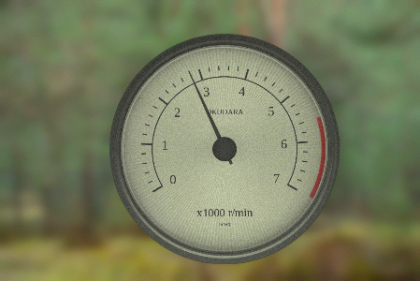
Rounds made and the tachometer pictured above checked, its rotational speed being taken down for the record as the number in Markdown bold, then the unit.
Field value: **2800** rpm
